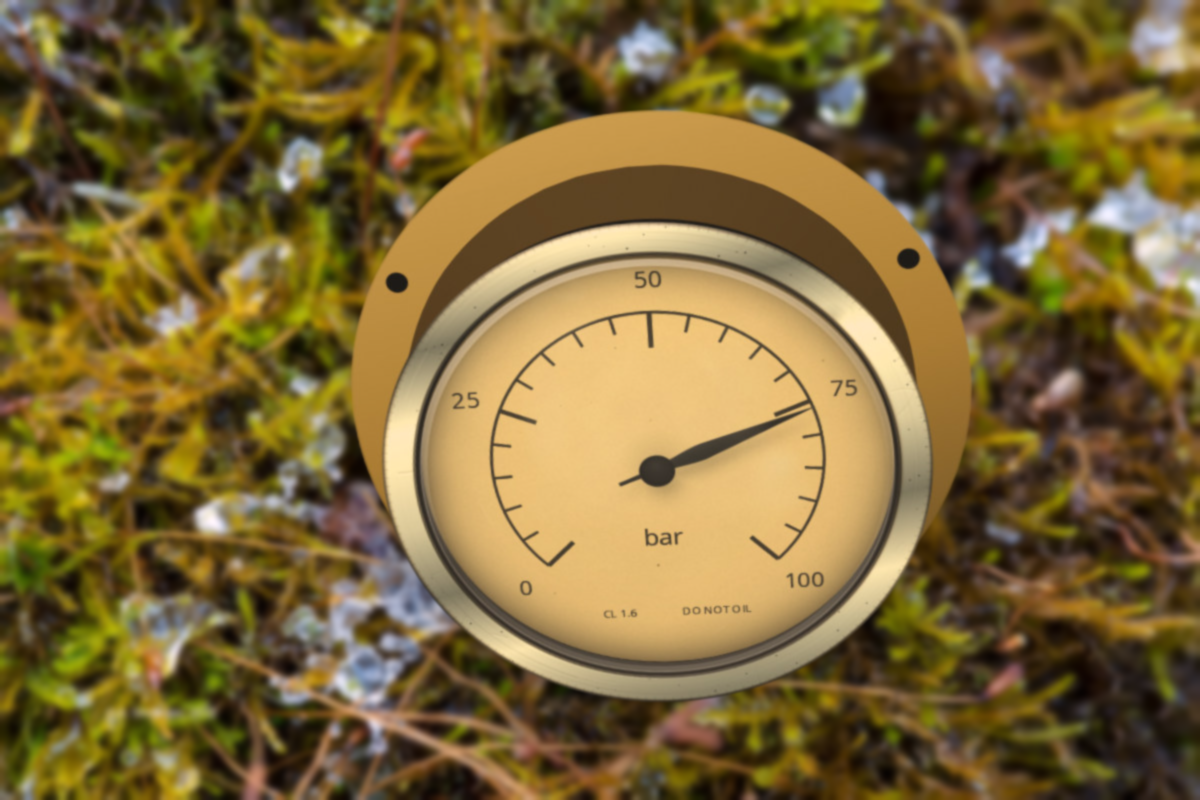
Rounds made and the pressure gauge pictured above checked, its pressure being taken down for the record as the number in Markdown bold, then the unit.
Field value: **75** bar
